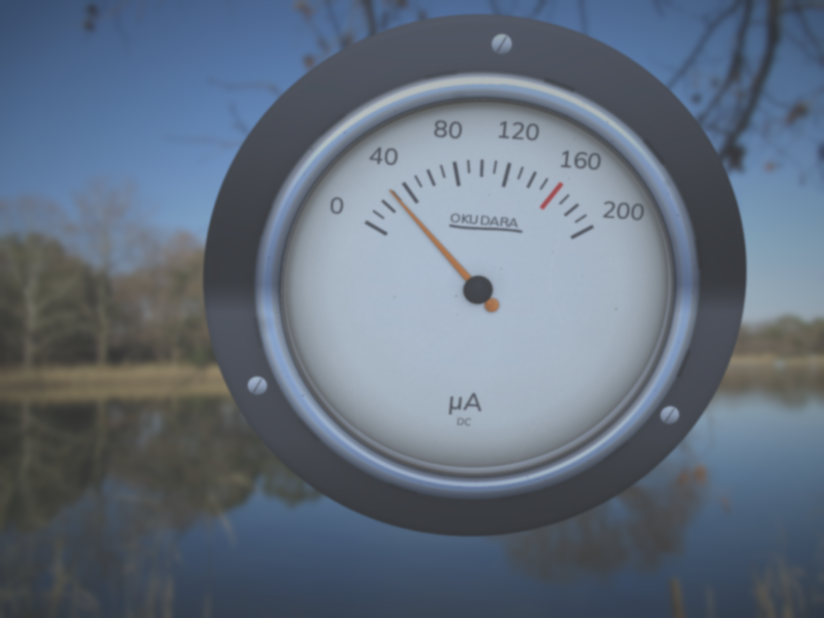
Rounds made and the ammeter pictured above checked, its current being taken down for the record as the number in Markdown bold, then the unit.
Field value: **30** µA
